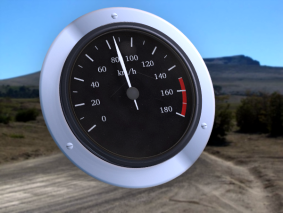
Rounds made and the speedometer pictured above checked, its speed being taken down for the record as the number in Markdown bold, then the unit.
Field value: **85** km/h
